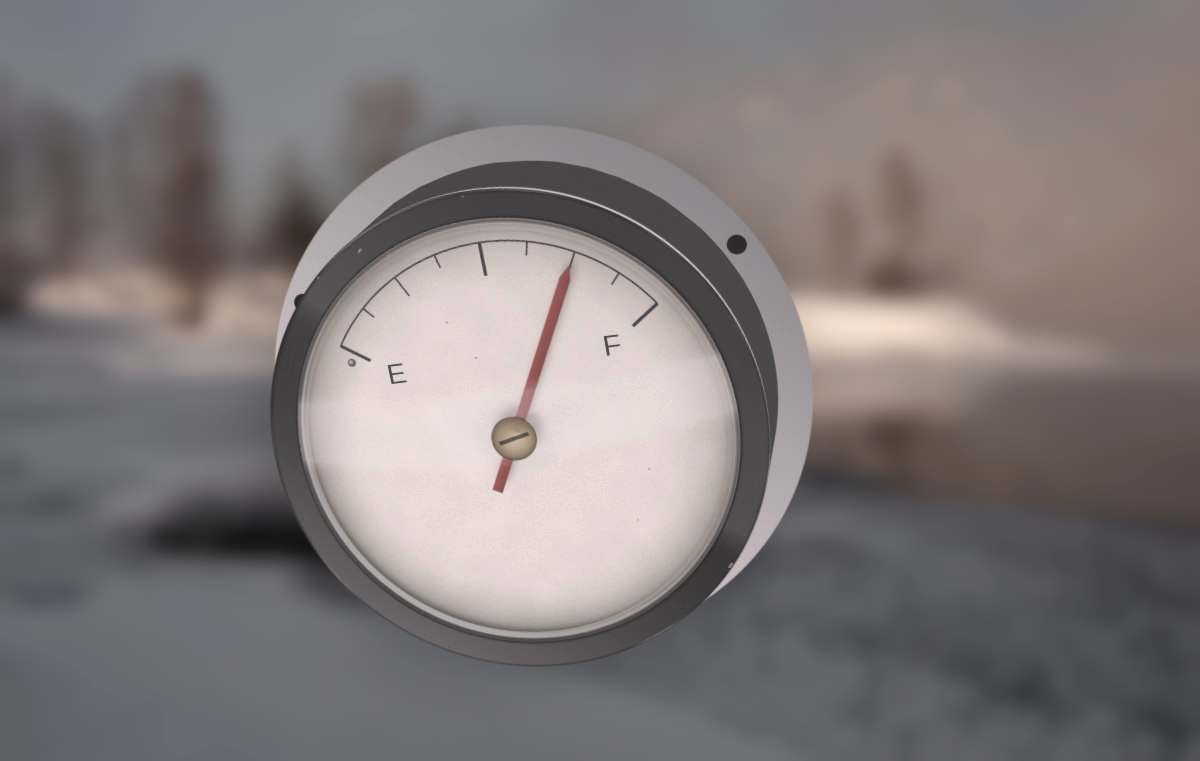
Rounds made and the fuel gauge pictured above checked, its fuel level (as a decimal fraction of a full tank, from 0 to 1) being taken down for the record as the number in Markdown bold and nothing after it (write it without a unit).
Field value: **0.75**
